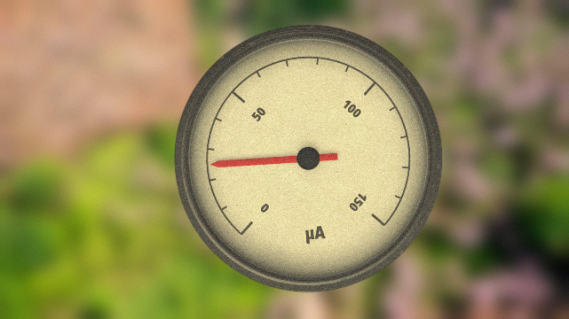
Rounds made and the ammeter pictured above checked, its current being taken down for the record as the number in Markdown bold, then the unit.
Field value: **25** µA
